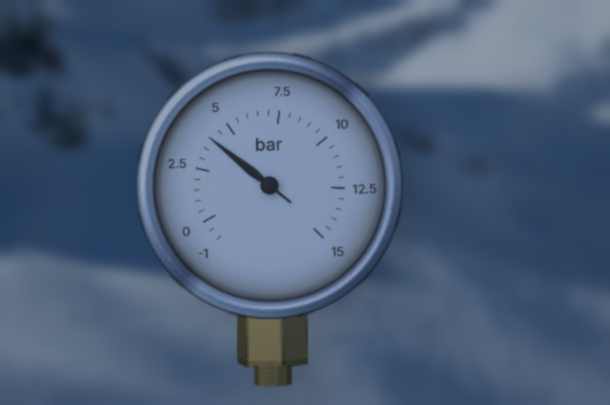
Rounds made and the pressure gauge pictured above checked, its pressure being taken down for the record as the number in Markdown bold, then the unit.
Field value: **4** bar
